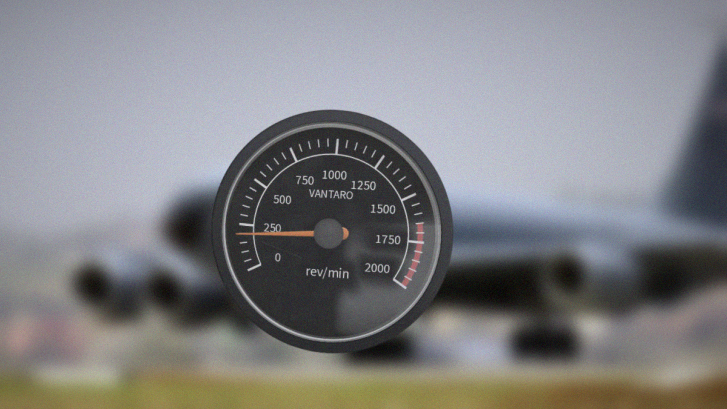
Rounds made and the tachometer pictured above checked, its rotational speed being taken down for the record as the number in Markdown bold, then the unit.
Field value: **200** rpm
